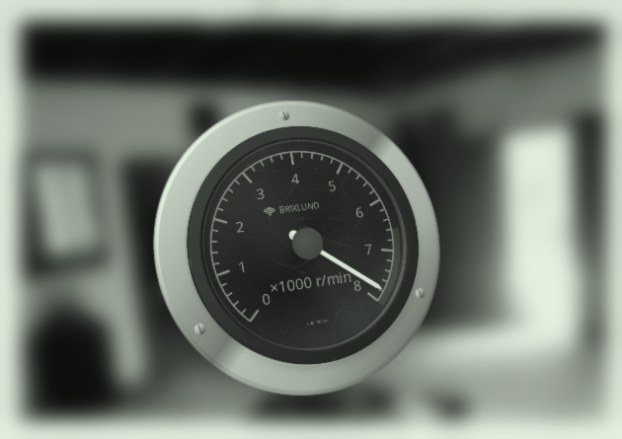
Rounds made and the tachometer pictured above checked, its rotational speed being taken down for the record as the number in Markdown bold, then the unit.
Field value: **7800** rpm
